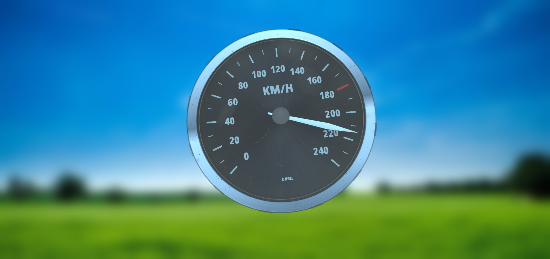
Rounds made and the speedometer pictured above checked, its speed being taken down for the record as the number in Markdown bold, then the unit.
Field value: **215** km/h
